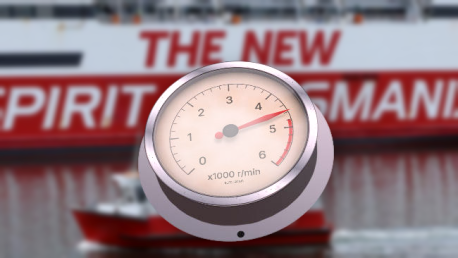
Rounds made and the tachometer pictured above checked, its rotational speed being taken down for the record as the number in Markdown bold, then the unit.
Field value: **4600** rpm
